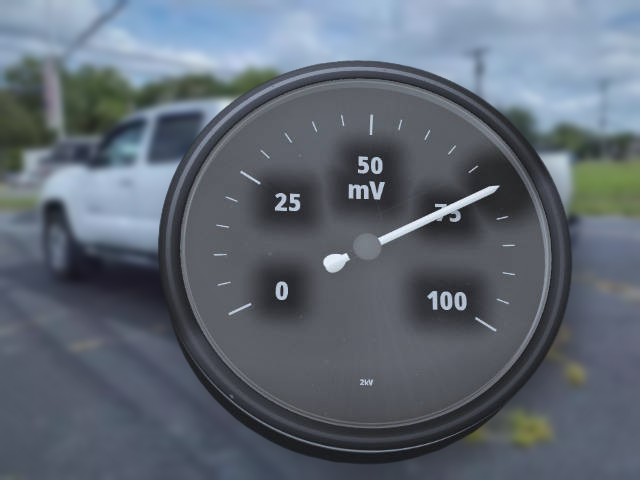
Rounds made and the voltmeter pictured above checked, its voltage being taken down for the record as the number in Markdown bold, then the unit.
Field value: **75** mV
